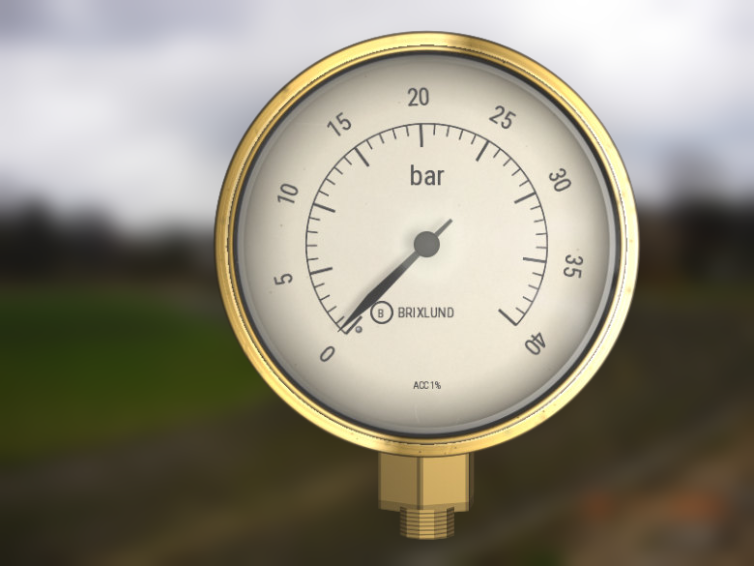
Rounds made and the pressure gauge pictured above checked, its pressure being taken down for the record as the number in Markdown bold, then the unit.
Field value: **0.5** bar
